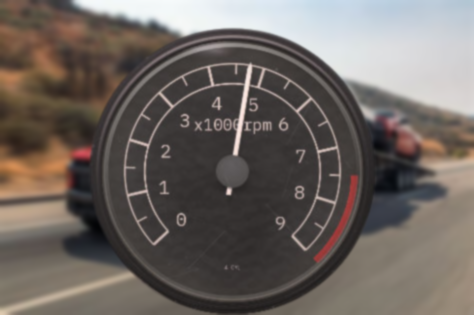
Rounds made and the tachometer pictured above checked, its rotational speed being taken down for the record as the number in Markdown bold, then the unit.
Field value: **4750** rpm
